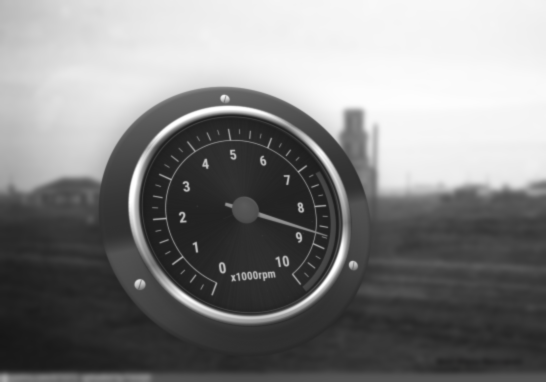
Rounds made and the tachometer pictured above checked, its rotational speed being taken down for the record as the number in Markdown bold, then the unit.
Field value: **8750** rpm
